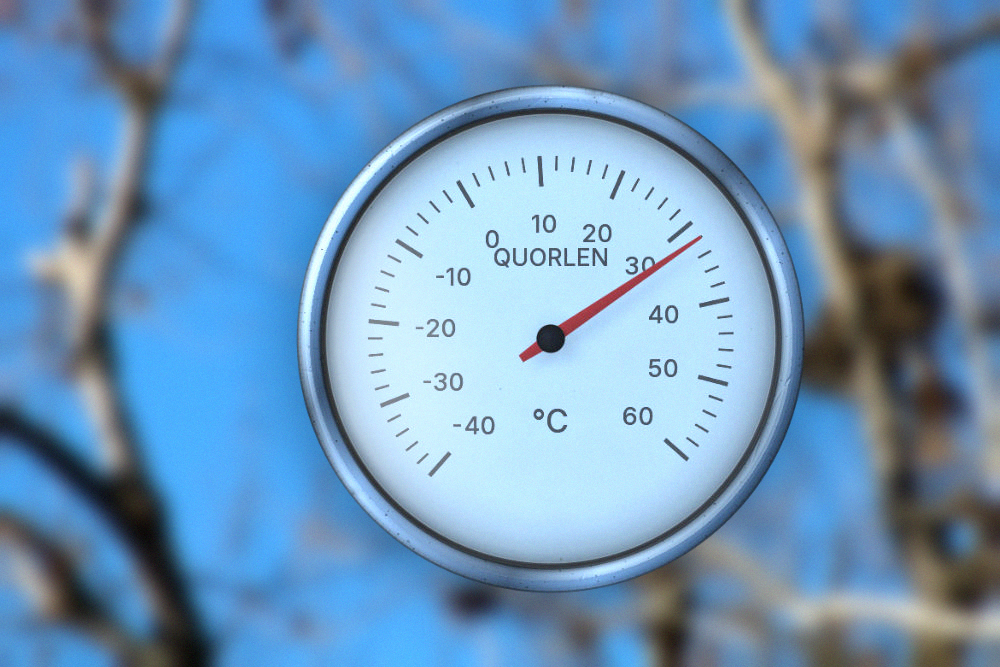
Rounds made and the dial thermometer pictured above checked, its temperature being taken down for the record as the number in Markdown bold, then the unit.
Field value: **32** °C
